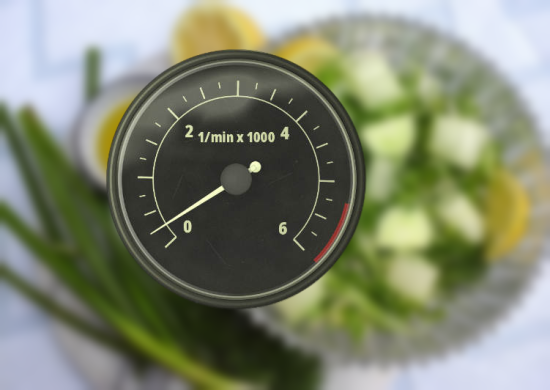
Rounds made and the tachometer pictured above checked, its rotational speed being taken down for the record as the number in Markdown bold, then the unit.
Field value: **250** rpm
